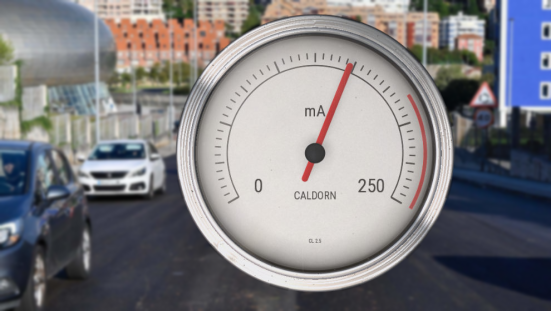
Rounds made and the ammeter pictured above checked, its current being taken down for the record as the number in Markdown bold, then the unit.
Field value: **147.5** mA
